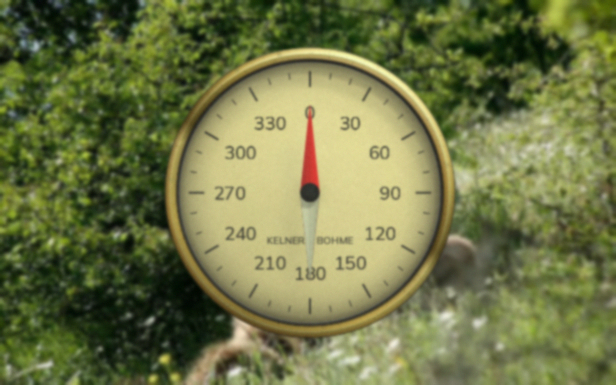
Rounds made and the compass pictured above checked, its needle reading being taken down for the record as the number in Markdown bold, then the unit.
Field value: **0** °
